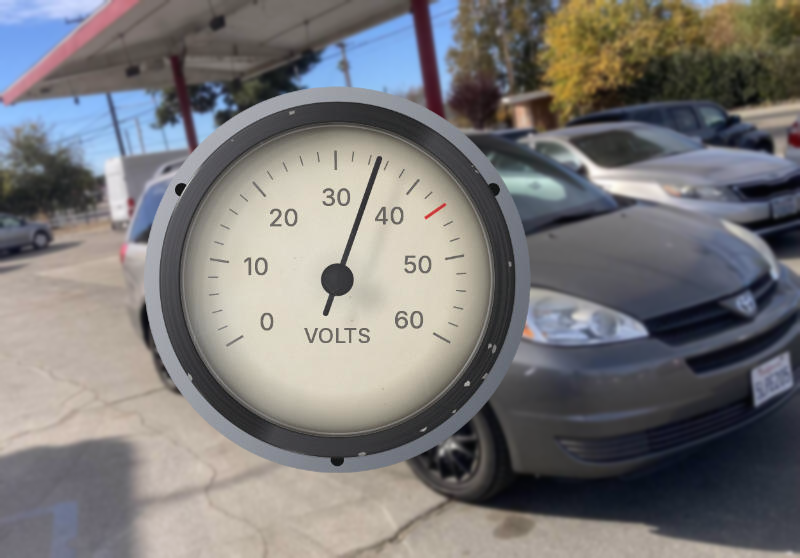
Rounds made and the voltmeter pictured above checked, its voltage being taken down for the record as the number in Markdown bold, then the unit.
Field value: **35** V
